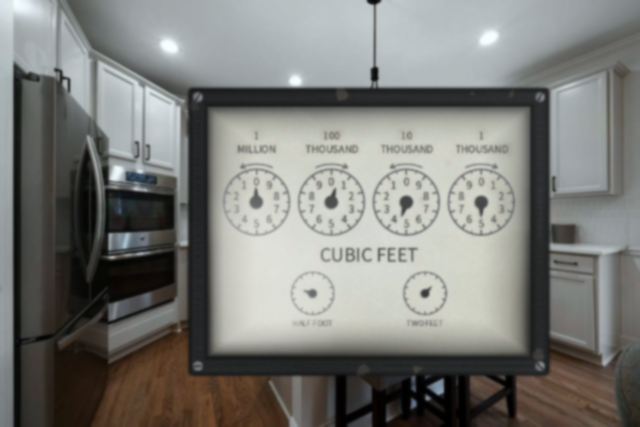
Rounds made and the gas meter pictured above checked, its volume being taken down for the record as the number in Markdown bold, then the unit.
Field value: **4500** ft³
